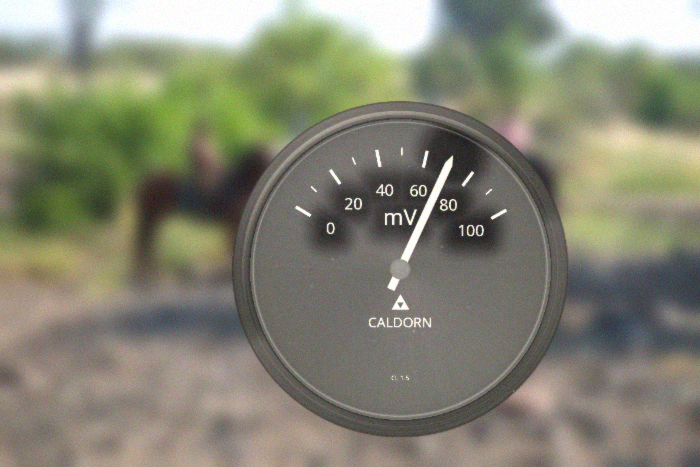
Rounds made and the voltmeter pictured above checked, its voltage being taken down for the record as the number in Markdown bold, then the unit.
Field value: **70** mV
